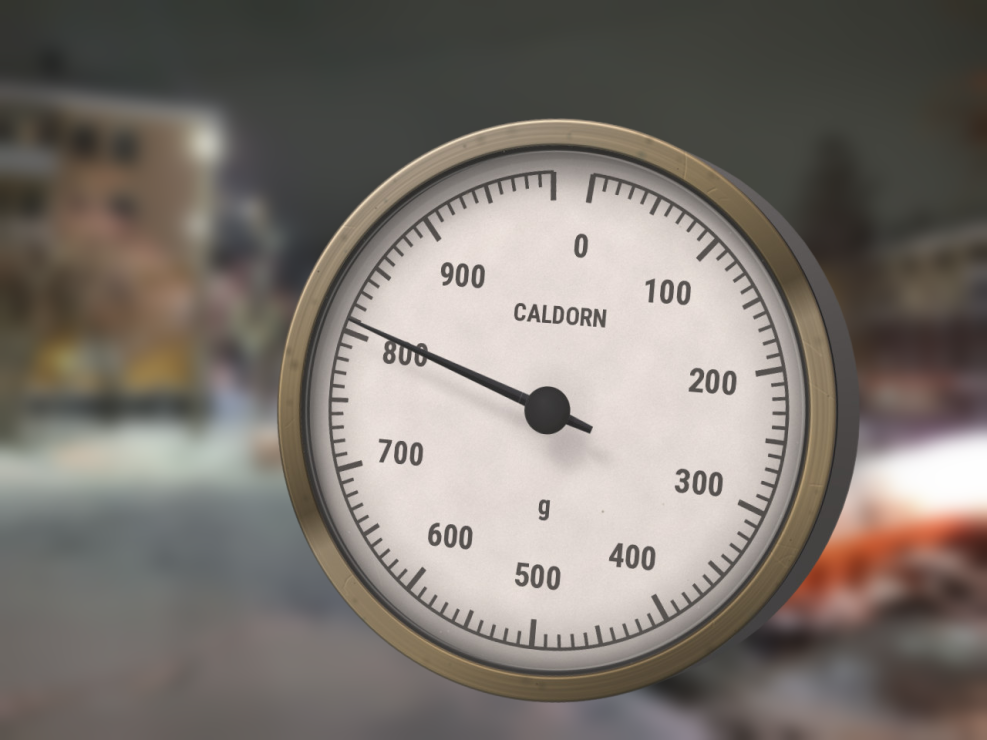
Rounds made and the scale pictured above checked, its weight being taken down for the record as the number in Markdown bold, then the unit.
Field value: **810** g
